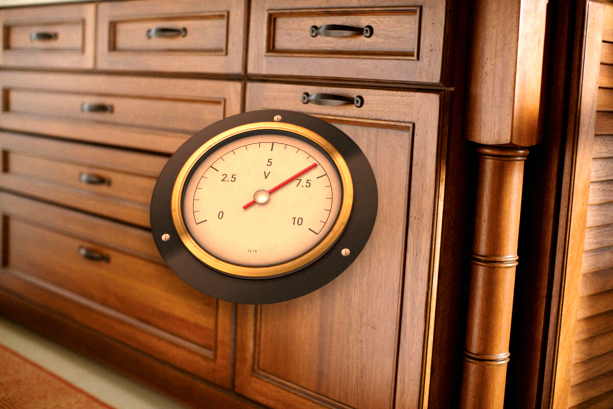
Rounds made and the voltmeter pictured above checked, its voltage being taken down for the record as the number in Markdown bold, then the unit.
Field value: **7** V
